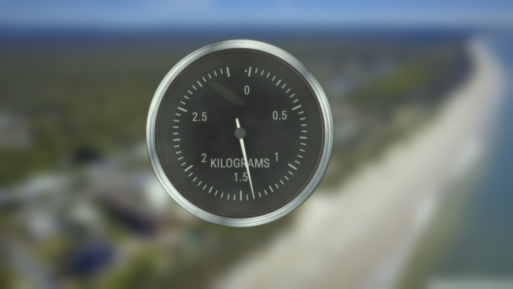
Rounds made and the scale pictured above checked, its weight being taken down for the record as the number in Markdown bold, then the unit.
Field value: **1.4** kg
